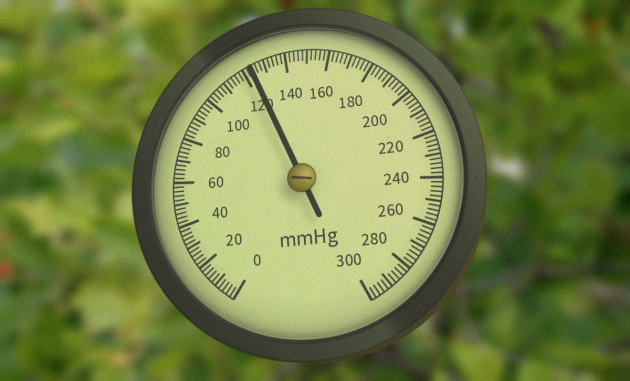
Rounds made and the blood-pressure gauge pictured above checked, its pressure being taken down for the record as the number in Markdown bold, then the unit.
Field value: **124** mmHg
